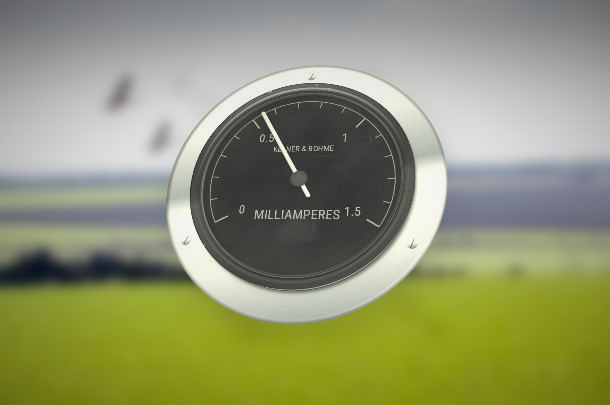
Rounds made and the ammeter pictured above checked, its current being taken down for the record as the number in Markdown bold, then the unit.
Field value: **0.55** mA
